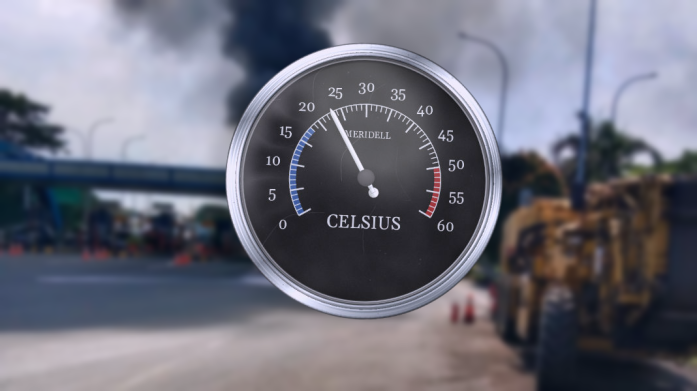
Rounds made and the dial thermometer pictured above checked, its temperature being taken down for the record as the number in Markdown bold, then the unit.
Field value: **23** °C
